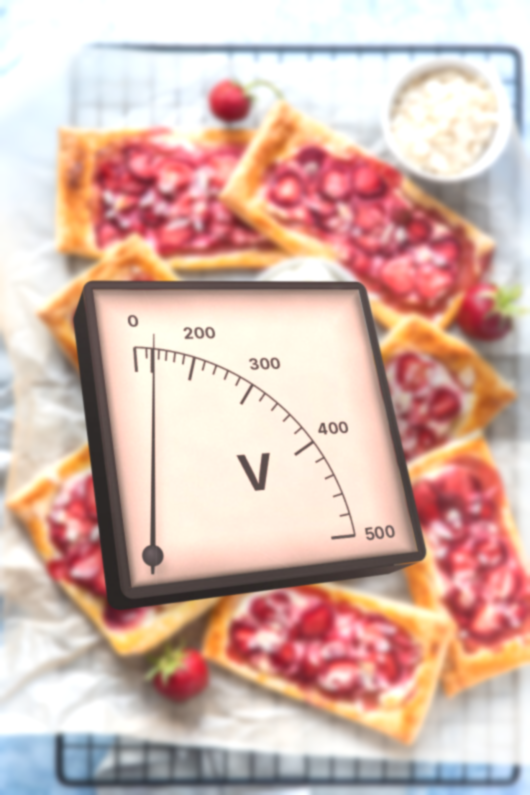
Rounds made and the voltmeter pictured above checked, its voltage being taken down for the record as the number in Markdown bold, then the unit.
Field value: **100** V
